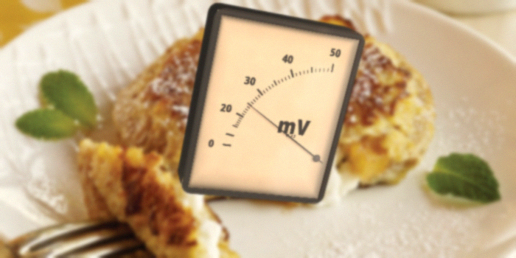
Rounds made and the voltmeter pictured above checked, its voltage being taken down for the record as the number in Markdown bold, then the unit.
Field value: **25** mV
